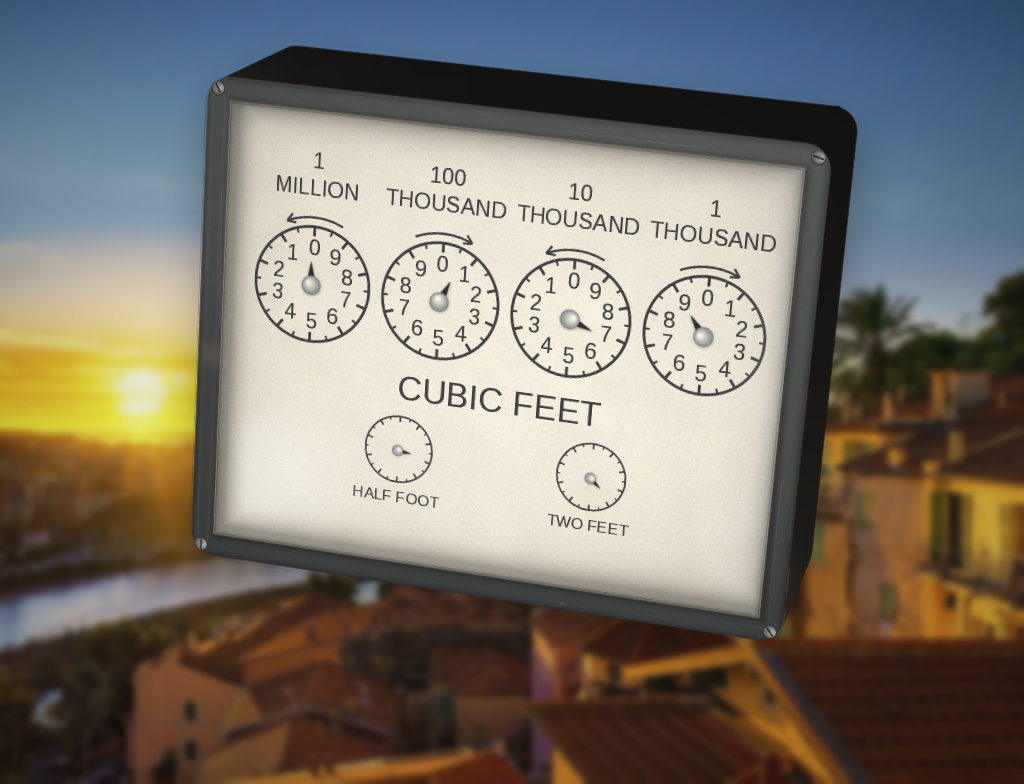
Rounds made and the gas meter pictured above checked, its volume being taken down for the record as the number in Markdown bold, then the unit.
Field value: **6900** ft³
